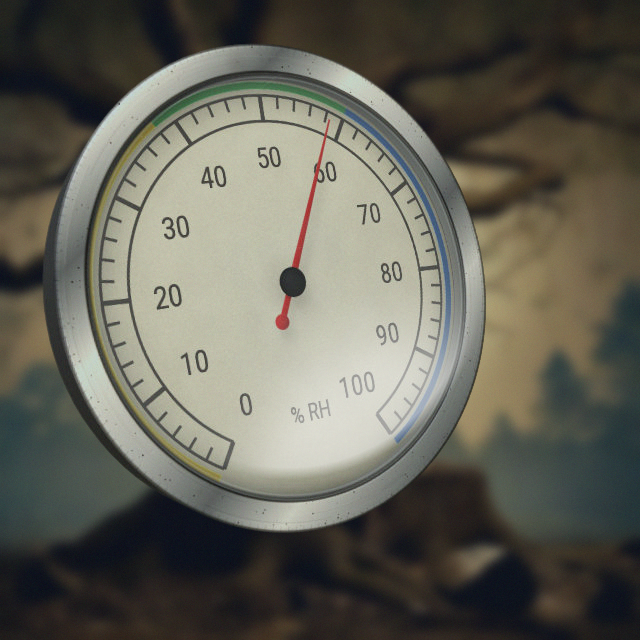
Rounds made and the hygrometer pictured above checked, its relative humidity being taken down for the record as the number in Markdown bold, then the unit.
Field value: **58** %
